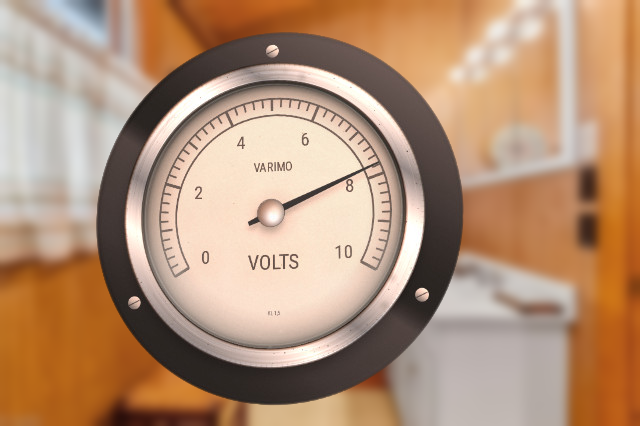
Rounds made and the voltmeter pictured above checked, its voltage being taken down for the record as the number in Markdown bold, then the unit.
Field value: **7.8** V
